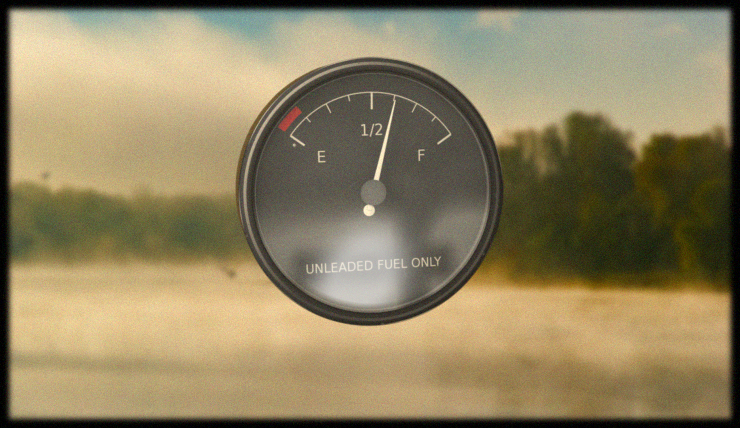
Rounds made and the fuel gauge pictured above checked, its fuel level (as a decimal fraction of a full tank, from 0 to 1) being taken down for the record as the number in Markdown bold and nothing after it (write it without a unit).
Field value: **0.625**
